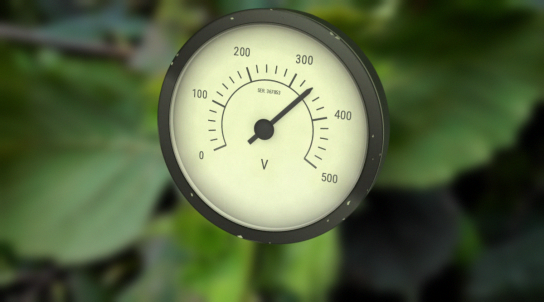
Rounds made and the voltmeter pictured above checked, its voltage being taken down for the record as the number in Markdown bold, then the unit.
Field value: **340** V
